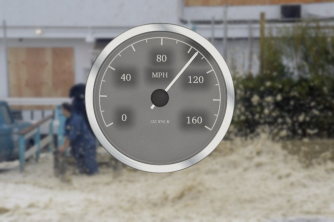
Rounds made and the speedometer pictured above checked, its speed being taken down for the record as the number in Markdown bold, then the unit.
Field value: **105** mph
